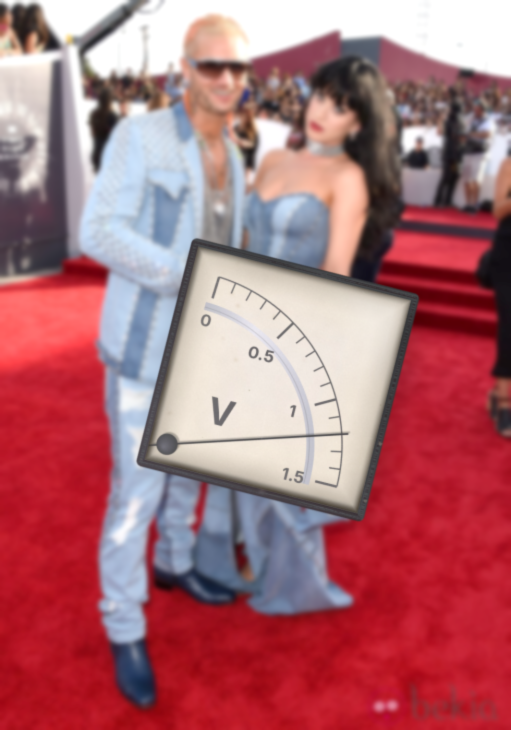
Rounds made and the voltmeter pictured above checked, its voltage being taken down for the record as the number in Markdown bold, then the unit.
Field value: **1.2** V
